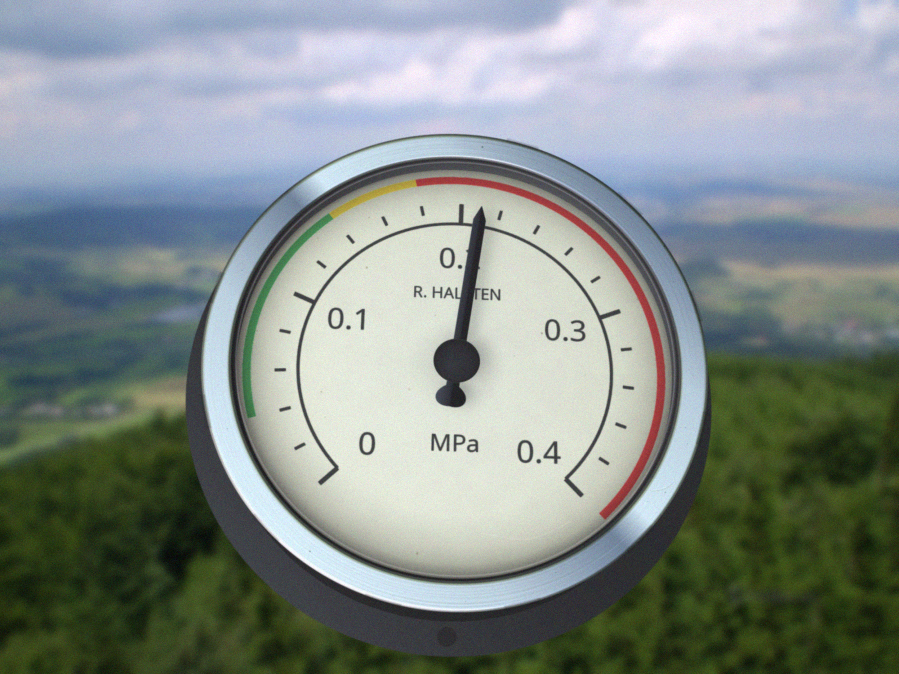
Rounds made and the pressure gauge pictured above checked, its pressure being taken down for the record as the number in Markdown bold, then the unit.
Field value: **0.21** MPa
